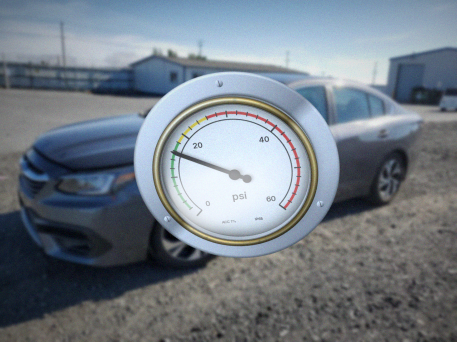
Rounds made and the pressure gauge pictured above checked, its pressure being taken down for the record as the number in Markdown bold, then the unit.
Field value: **16** psi
